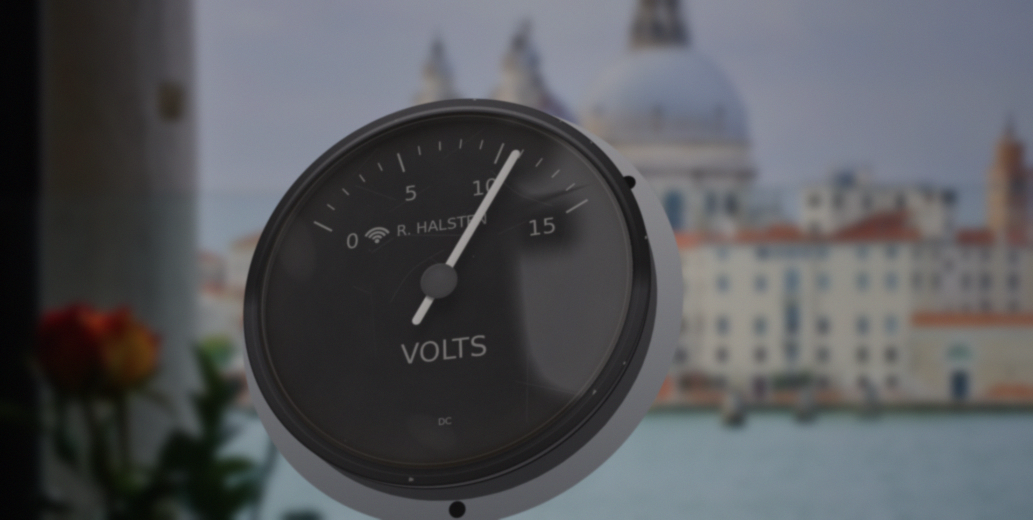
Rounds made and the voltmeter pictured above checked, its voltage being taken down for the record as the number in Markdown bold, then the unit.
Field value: **11** V
